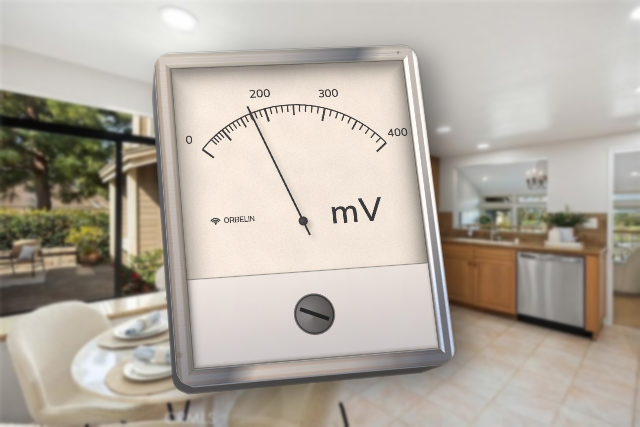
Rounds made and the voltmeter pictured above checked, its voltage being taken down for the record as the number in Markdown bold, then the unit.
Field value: **170** mV
